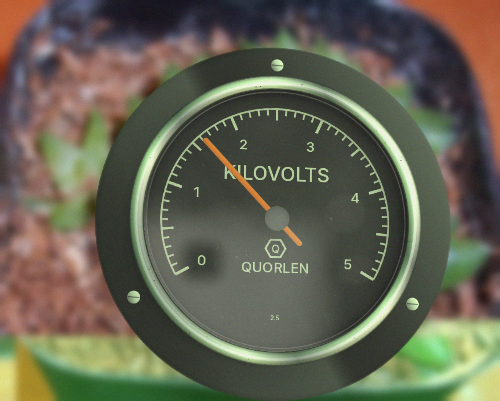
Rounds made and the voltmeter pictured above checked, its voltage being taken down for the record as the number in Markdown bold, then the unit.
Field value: **1.6** kV
